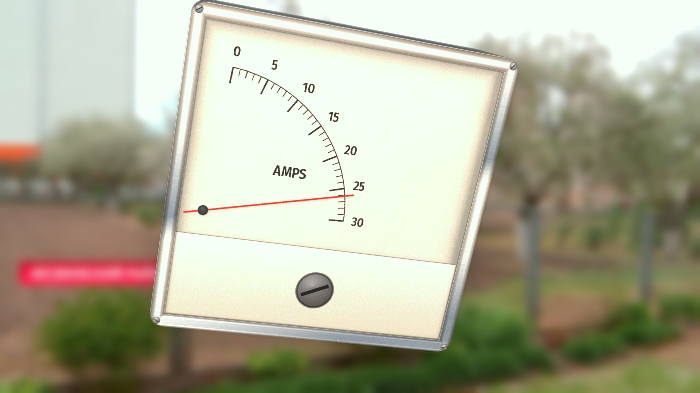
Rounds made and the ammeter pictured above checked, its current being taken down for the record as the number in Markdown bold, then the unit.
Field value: **26** A
